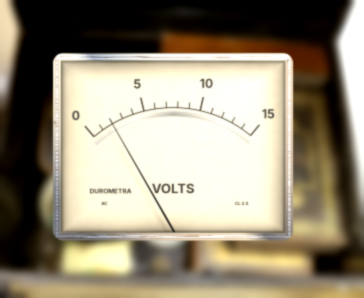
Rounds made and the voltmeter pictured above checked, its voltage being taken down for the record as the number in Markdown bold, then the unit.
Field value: **2** V
